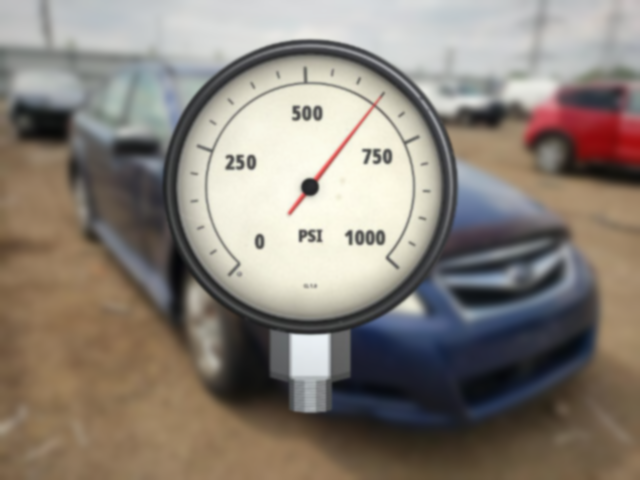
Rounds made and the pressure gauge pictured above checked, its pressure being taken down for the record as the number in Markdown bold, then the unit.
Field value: **650** psi
